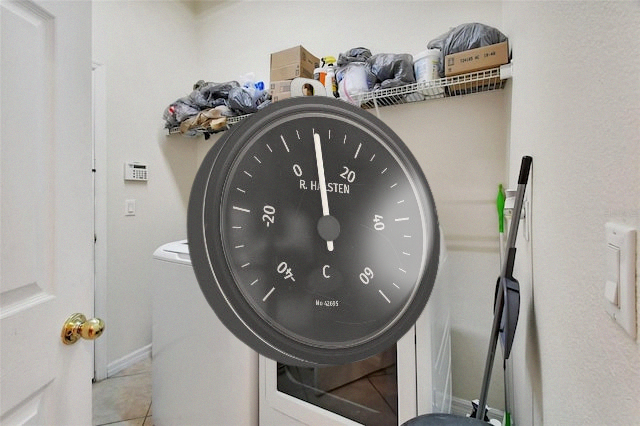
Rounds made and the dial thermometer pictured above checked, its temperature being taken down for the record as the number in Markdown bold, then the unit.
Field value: **8** °C
